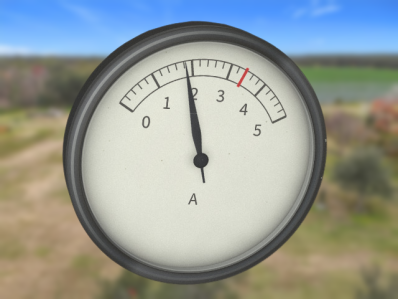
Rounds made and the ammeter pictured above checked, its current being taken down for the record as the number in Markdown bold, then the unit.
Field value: **1.8** A
